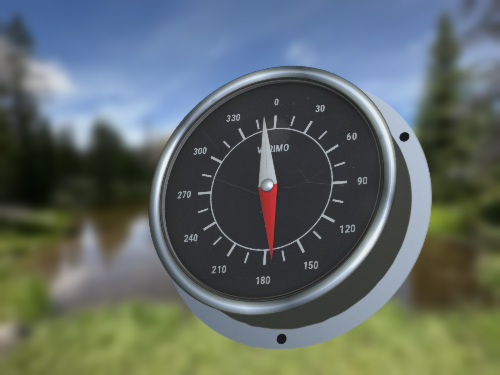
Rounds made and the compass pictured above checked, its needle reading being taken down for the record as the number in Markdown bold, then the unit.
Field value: **172.5** °
